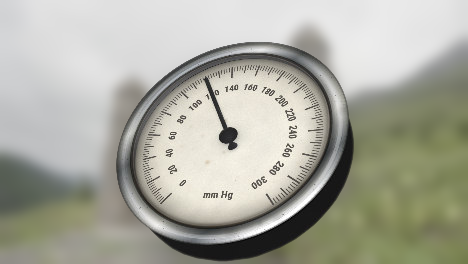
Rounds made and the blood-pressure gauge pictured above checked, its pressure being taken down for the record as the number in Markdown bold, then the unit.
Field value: **120** mmHg
